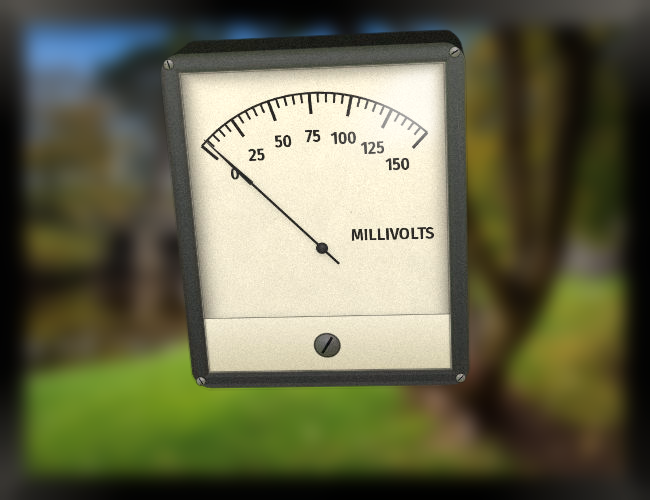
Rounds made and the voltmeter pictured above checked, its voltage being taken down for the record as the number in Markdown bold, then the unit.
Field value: **5** mV
